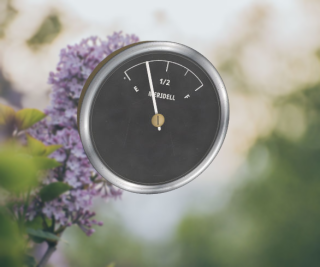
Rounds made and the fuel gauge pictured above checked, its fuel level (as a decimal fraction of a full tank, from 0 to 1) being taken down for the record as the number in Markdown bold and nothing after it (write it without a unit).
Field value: **0.25**
